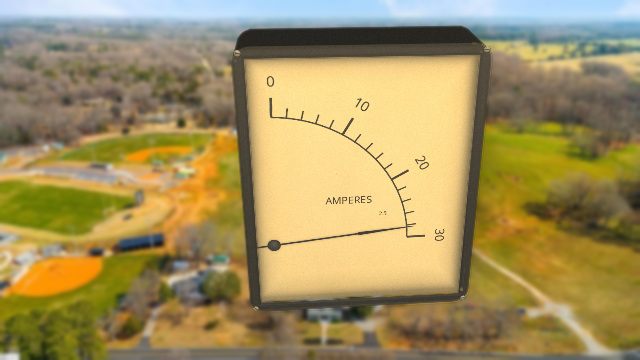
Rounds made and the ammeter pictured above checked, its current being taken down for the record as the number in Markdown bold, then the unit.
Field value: **28** A
